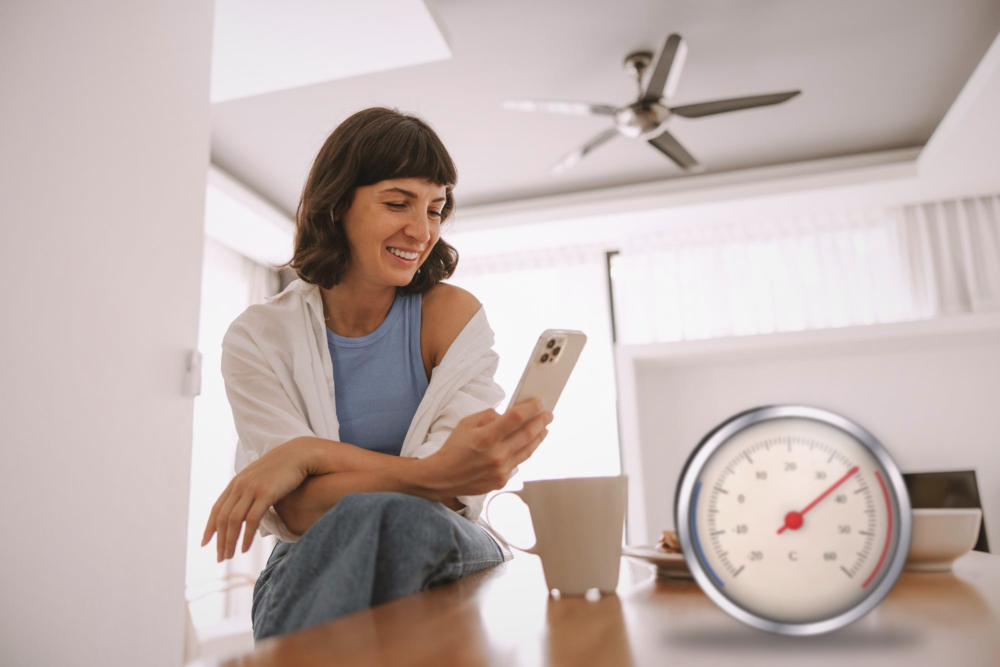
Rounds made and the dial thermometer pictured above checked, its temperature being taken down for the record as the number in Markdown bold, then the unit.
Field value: **35** °C
